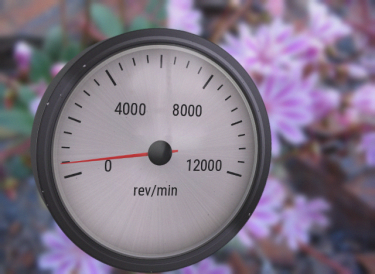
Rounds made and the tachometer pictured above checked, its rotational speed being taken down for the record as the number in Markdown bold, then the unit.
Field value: **500** rpm
